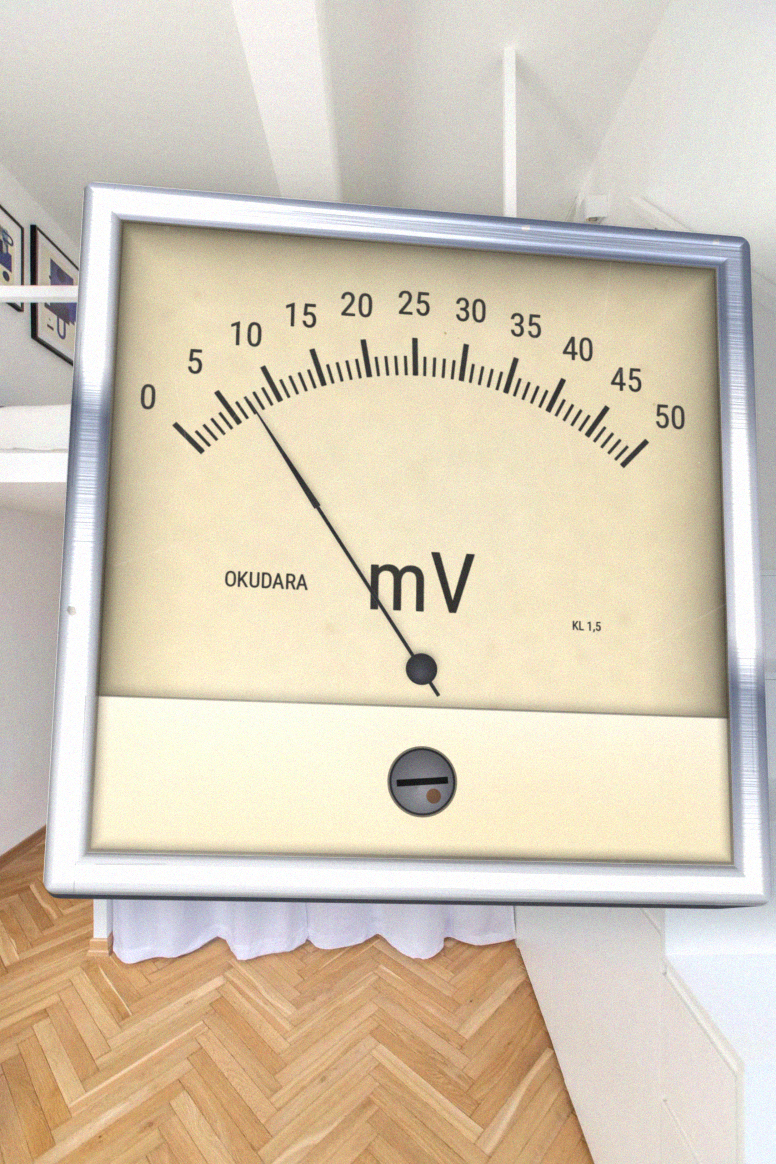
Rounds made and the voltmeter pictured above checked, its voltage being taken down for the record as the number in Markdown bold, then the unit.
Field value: **7** mV
